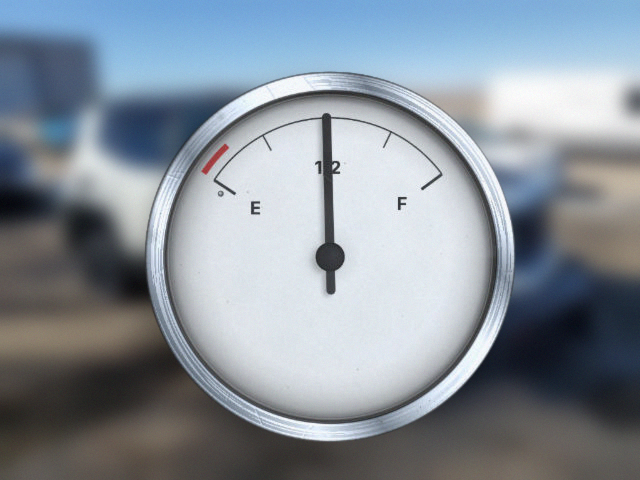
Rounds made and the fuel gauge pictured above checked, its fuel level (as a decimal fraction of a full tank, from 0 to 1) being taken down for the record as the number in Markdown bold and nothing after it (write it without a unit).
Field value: **0.5**
